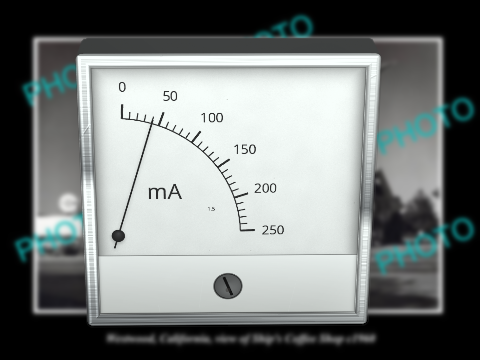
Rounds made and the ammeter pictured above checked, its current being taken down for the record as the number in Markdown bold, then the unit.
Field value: **40** mA
